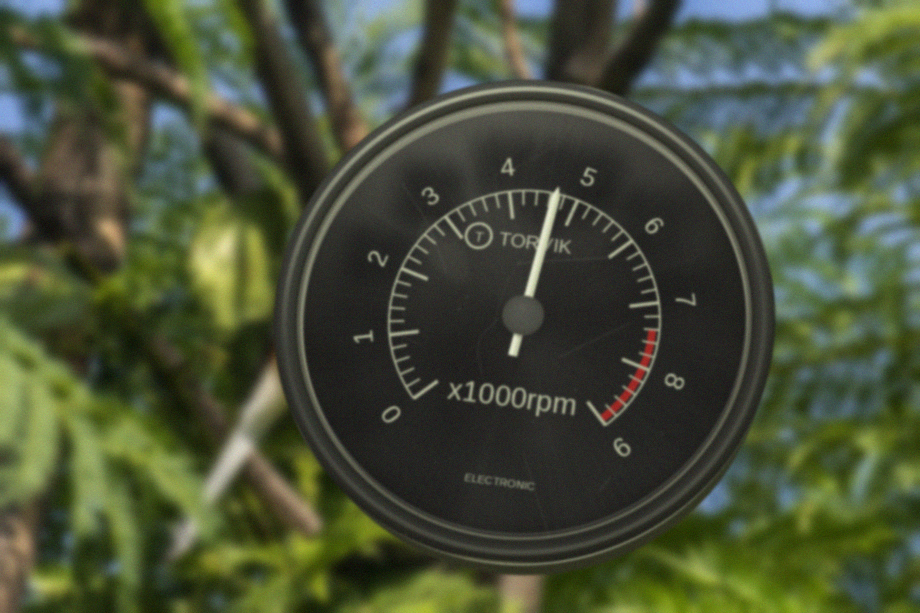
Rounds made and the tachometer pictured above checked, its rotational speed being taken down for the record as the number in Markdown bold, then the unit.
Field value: **4700** rpm
